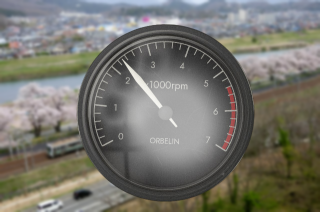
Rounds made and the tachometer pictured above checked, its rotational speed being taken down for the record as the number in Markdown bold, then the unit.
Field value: **2300** rpm
